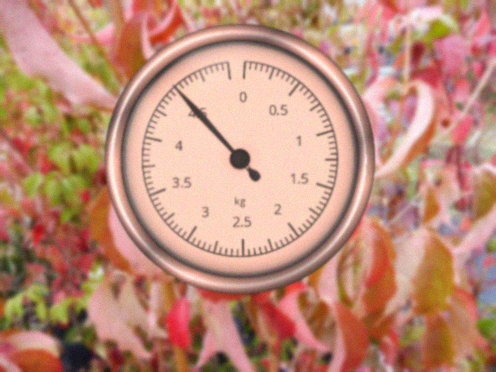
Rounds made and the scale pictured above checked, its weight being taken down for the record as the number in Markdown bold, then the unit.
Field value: **4.5** kg
